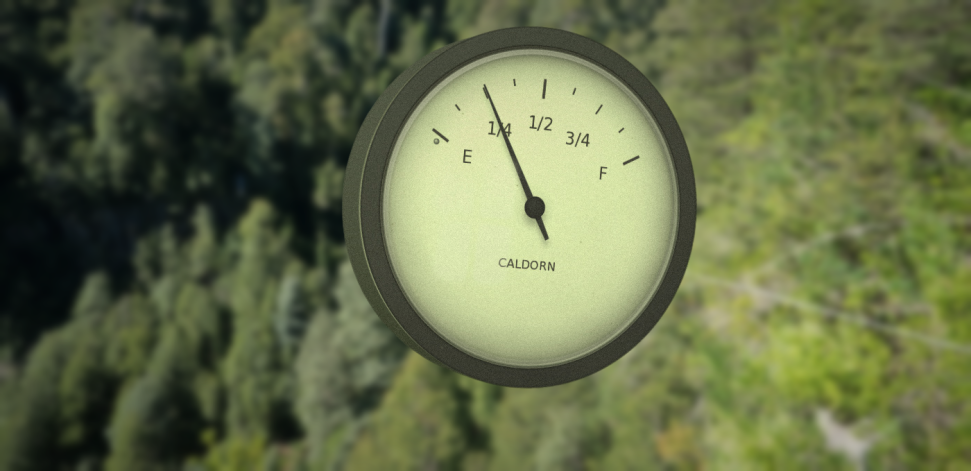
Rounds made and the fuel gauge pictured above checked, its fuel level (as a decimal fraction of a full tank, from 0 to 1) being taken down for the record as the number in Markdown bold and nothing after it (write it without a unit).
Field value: **0.25**
